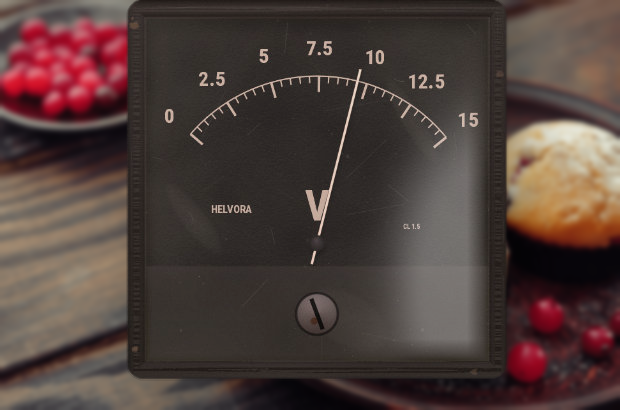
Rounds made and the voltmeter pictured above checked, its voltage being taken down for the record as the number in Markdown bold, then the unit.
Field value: **9.5** V
